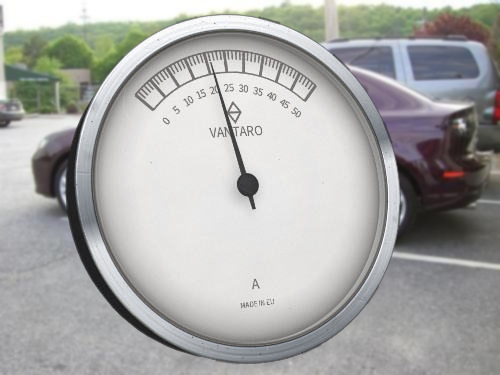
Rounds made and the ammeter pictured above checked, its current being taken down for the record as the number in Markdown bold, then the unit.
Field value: **20** A
